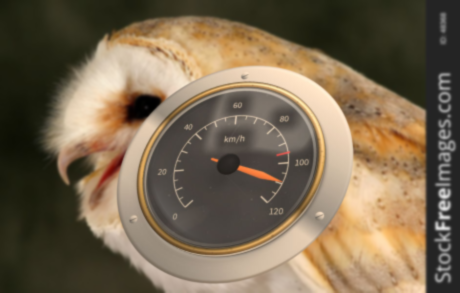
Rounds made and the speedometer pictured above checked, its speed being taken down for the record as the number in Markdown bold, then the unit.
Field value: **110** km/h
